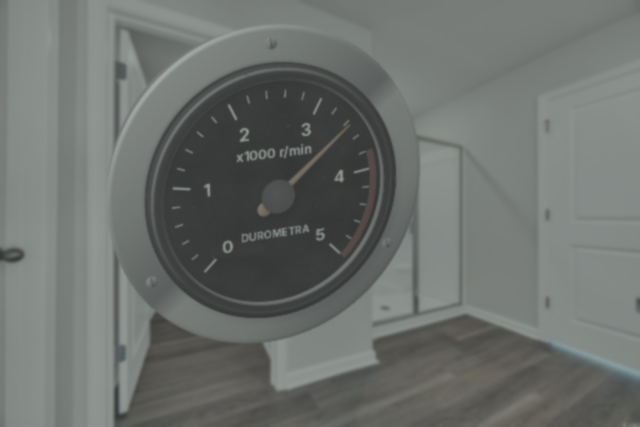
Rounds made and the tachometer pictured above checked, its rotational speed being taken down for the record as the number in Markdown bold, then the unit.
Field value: **3400** rpm
